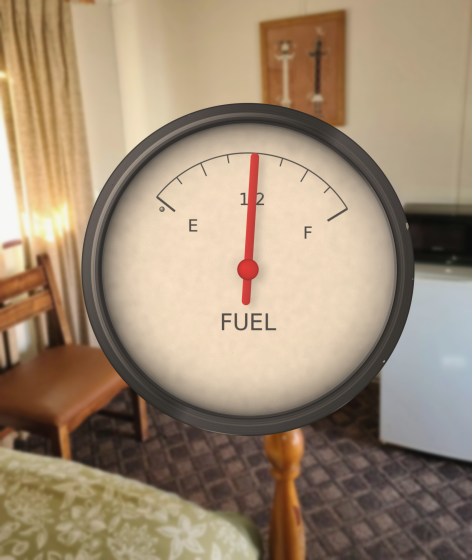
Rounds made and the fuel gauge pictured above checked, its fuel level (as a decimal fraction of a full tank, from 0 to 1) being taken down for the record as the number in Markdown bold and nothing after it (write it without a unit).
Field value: **0.5**
